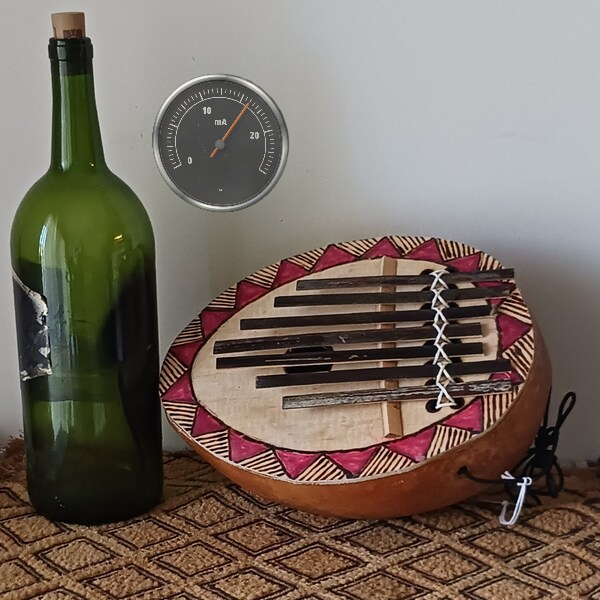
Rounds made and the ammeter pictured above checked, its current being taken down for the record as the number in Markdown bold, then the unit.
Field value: **16** mA
